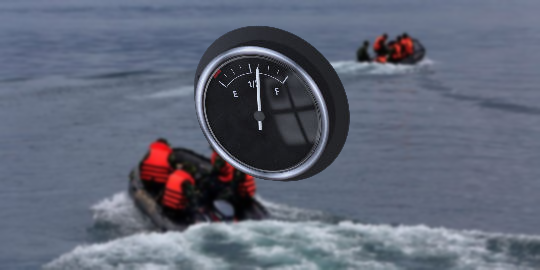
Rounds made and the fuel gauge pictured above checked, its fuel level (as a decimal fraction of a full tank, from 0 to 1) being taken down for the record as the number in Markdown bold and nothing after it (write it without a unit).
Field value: **0.625**
